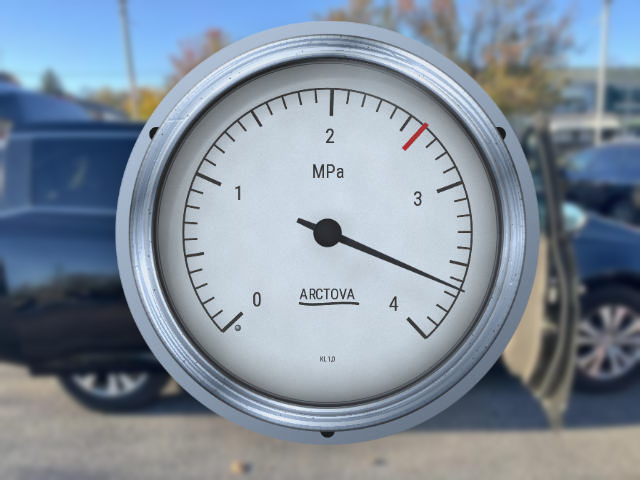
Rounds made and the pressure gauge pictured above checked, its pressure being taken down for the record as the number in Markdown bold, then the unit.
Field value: **3.65** MPa
